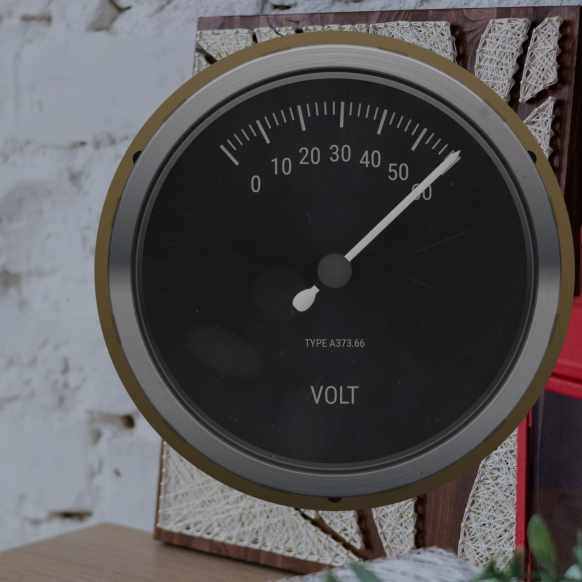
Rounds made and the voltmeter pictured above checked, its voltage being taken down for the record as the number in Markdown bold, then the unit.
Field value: **59** V
